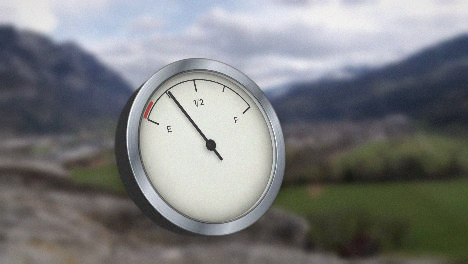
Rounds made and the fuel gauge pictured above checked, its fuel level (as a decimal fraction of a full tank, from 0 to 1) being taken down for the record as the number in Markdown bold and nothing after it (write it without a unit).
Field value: **0.25**
